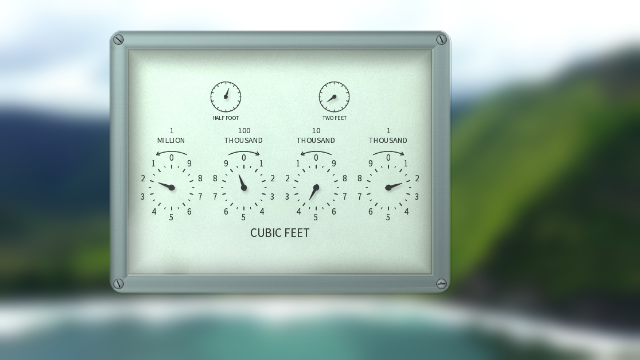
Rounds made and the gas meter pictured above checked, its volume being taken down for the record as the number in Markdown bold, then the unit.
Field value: **194200** ft³
